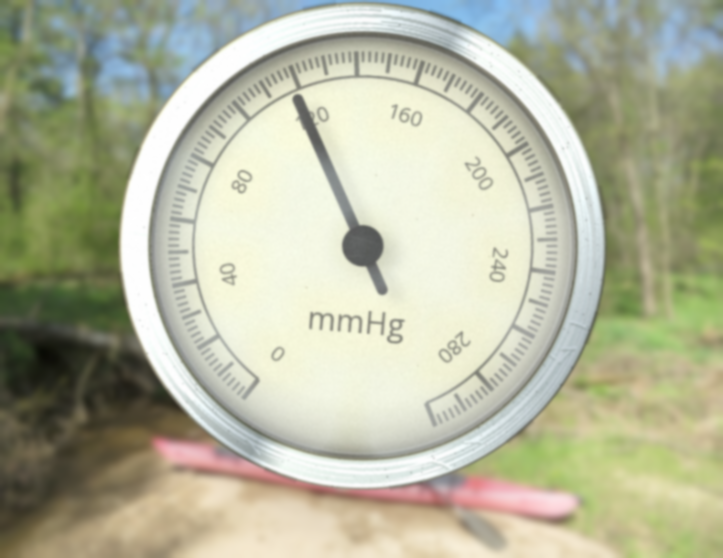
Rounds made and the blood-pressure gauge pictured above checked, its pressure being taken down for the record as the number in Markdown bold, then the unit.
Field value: **118** mmHg
